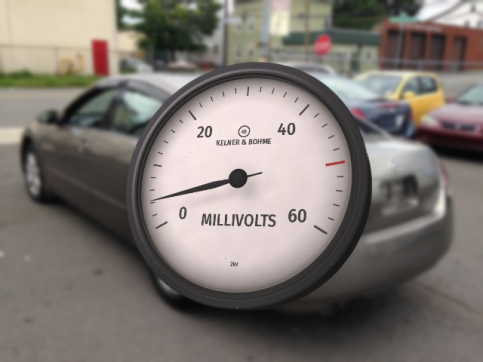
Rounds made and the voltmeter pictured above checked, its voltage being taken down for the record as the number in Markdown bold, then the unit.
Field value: **4** mV
